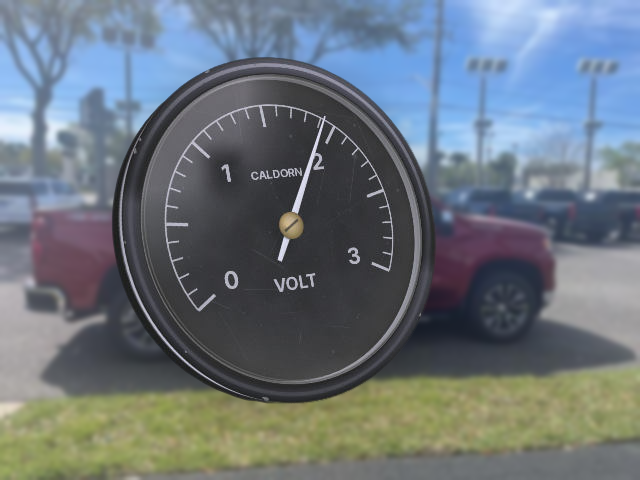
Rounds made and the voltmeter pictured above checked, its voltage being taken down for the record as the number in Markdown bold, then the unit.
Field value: **1.9** V
